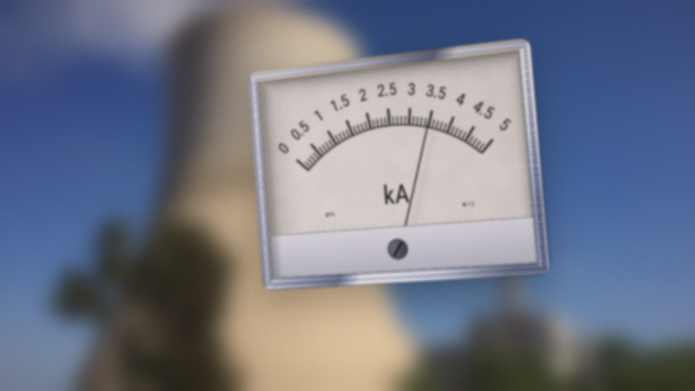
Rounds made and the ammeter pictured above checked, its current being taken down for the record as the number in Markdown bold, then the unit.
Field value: **3.5** kA
